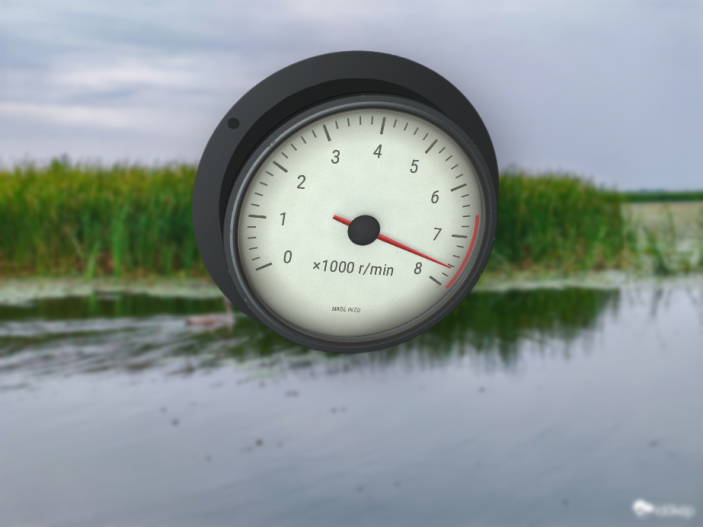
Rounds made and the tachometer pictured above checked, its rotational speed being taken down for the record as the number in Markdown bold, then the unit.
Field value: **7600** rpm
